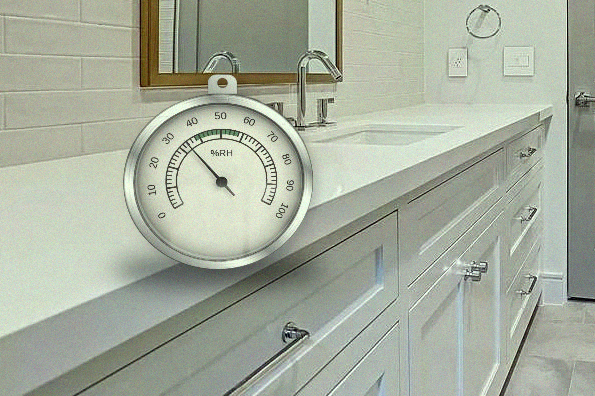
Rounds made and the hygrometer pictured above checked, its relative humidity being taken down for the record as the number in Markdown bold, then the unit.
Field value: **34** %
